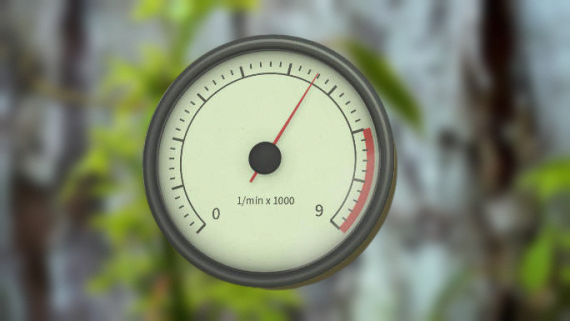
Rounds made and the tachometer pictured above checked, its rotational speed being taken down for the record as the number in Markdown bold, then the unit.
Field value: **5600** rpm
